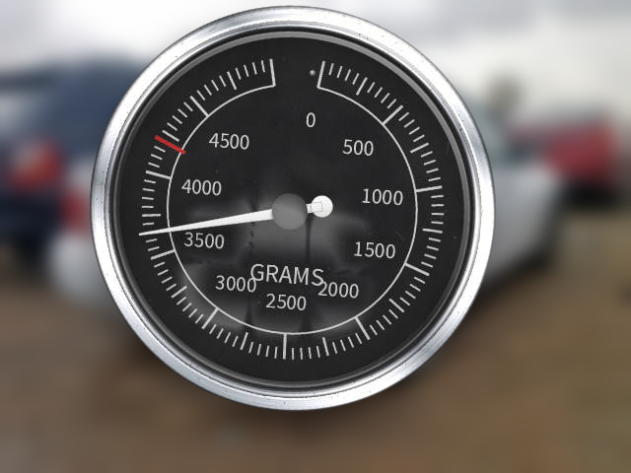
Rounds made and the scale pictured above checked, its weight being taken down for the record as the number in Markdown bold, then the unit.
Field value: **3650** g
